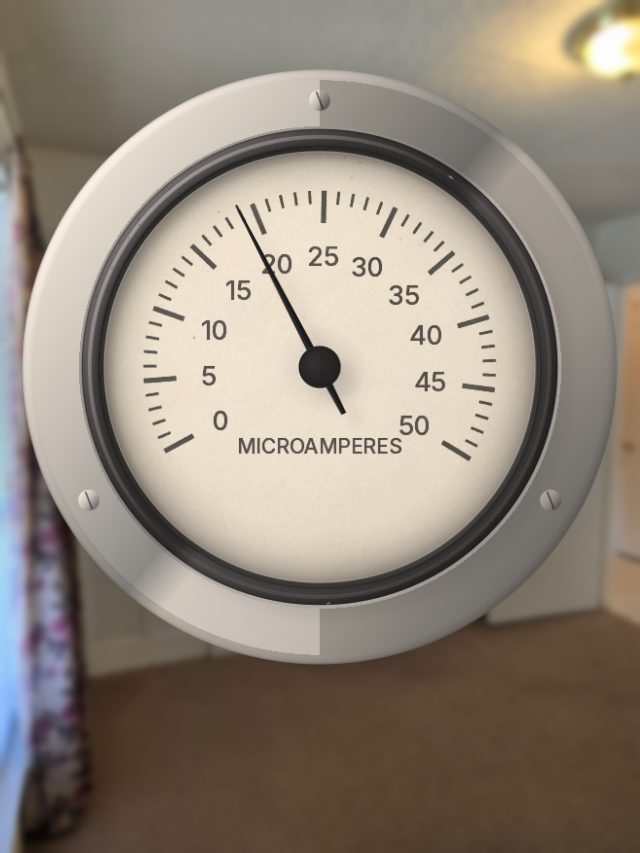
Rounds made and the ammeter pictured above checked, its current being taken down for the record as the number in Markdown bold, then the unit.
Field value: **19** µA
